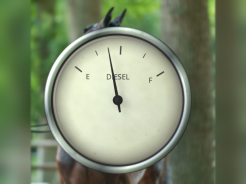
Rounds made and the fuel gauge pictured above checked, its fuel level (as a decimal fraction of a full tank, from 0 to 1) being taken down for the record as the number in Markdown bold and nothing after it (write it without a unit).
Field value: **0.375**
